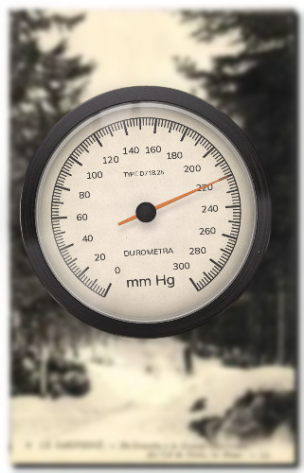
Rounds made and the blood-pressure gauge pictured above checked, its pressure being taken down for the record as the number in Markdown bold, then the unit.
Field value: **220** mmHg
